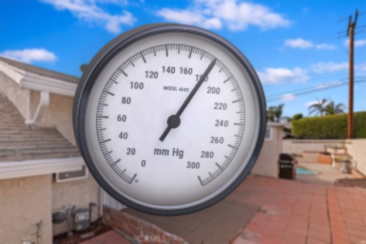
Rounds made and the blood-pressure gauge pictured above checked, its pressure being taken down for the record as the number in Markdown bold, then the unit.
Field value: **180** mmHg
